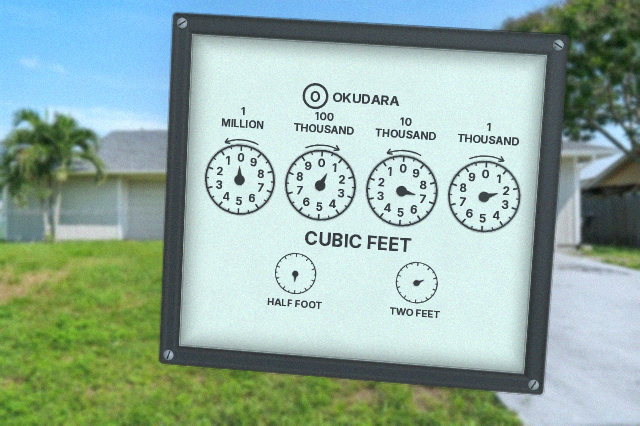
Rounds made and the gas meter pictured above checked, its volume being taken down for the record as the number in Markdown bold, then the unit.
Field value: **7200** ft³
